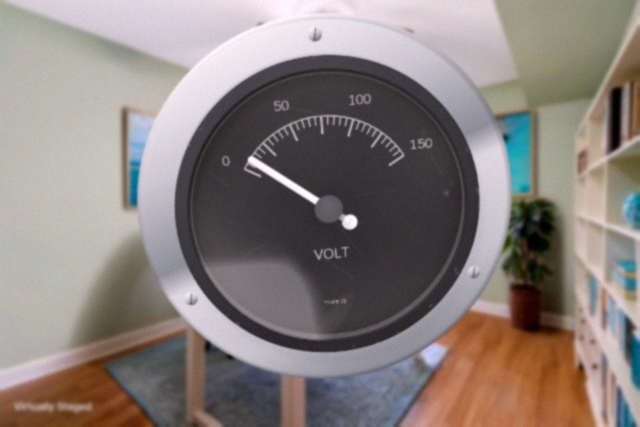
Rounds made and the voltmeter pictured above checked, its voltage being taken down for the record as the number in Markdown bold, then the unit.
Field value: **10** V
